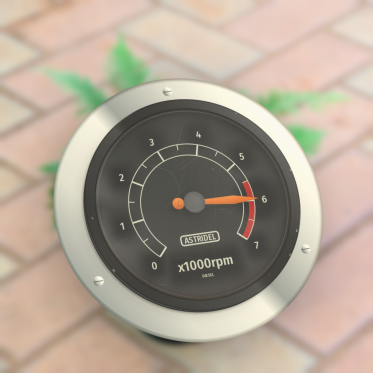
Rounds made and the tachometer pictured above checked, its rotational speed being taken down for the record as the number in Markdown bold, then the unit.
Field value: **6000** rpm
